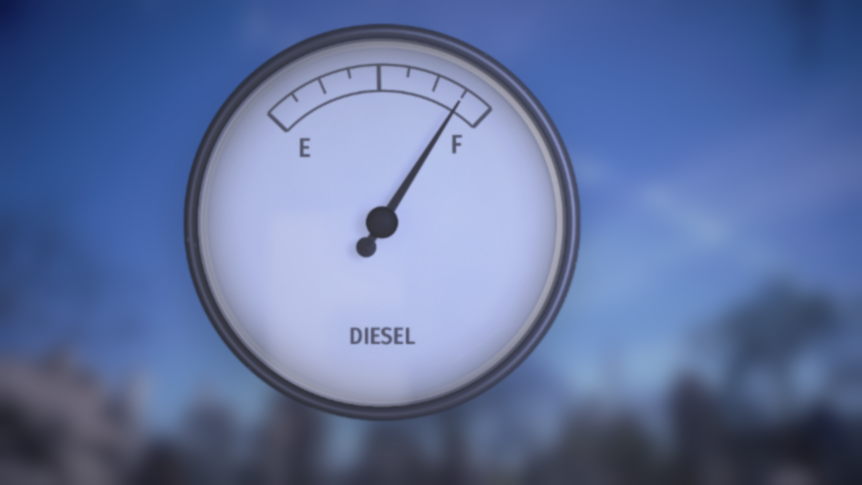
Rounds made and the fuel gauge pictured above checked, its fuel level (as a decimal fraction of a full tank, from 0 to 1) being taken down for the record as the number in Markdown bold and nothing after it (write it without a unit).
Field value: **0.875**
